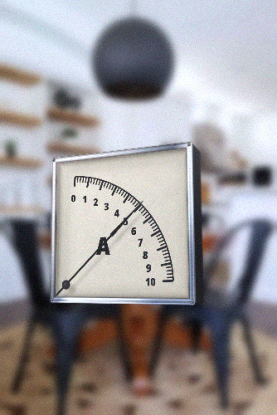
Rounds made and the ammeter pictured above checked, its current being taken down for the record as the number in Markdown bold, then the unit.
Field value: **5** A
